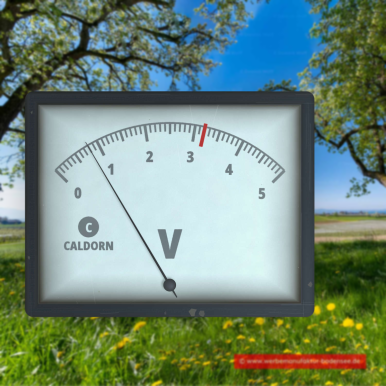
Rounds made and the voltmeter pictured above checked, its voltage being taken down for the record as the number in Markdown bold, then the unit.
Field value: **0.8** V
